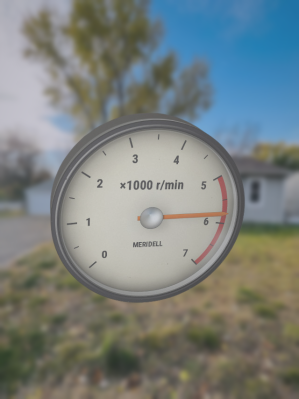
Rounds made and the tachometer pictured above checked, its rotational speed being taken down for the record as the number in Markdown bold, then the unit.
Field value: **5750** rpm
